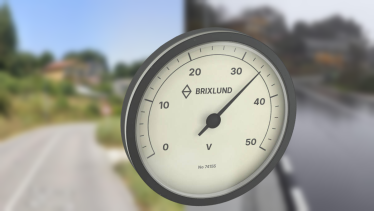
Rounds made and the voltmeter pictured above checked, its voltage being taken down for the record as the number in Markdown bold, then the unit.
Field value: **34** V
